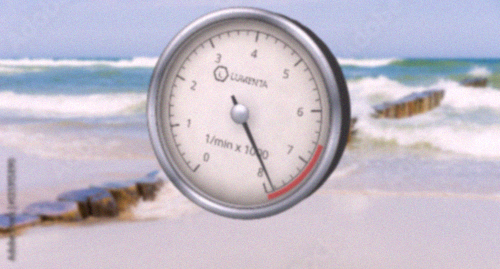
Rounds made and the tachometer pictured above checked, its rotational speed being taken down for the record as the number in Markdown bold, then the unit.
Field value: **7800** rpm
